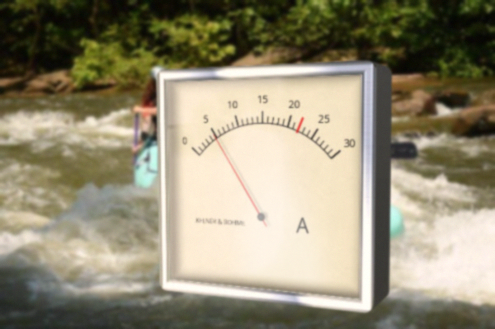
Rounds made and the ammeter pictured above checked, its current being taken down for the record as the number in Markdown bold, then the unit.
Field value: **5** A
